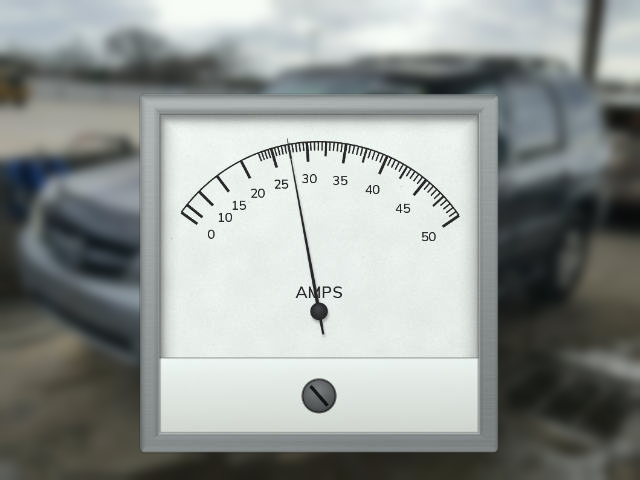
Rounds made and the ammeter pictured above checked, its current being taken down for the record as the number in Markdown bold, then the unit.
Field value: **27.5** A
